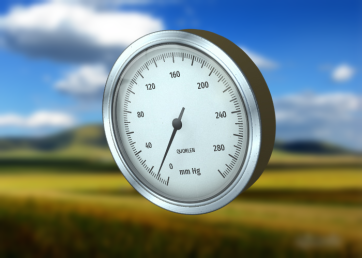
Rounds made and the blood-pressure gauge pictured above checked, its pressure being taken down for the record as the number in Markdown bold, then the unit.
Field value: **10** mmHg
